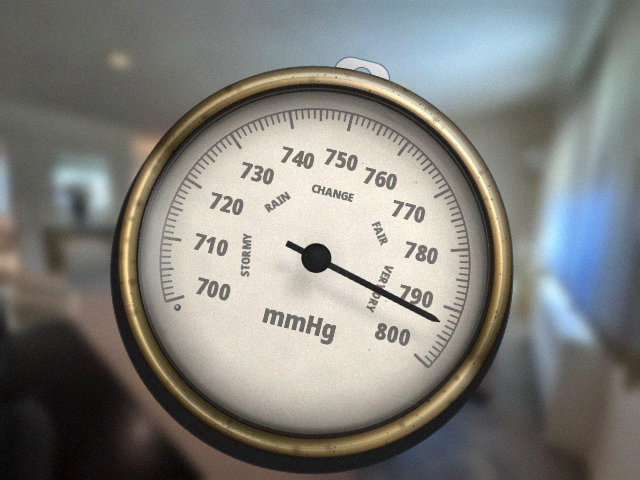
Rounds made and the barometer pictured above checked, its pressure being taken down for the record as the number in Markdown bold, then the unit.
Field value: **793** mmHg
